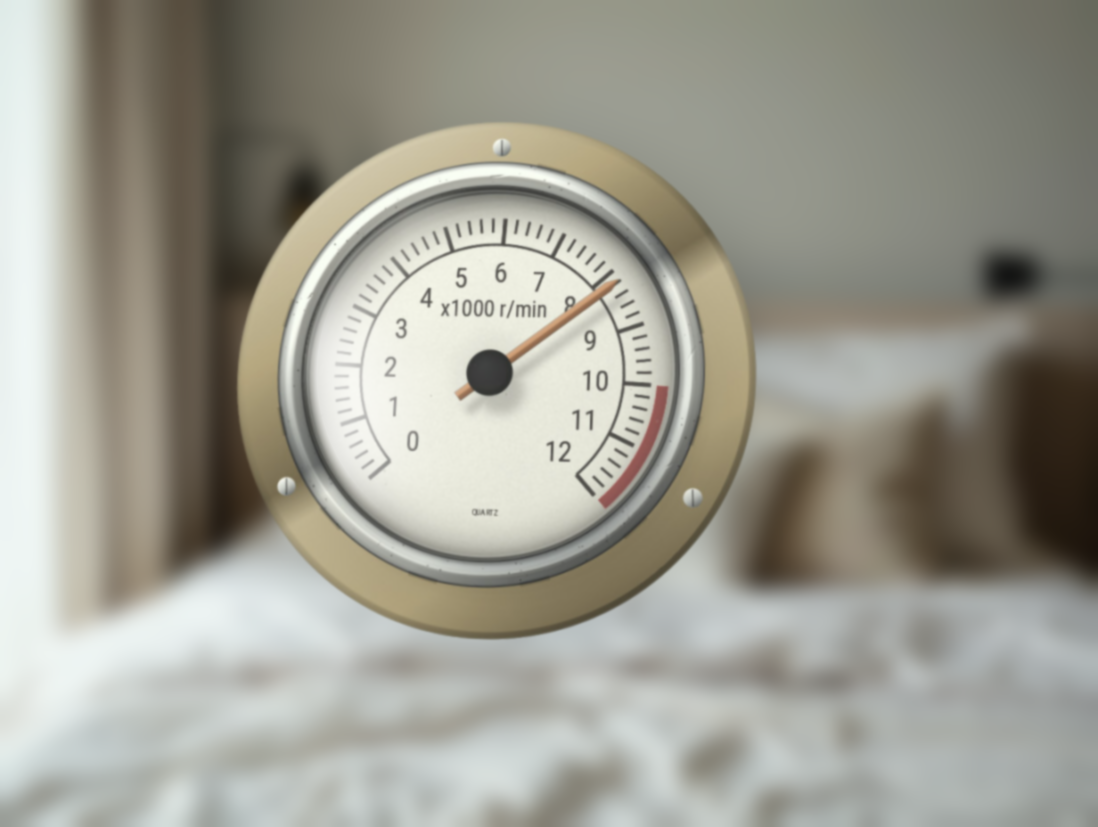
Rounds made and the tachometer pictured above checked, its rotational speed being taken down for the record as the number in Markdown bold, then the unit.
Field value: **8200** rpm
